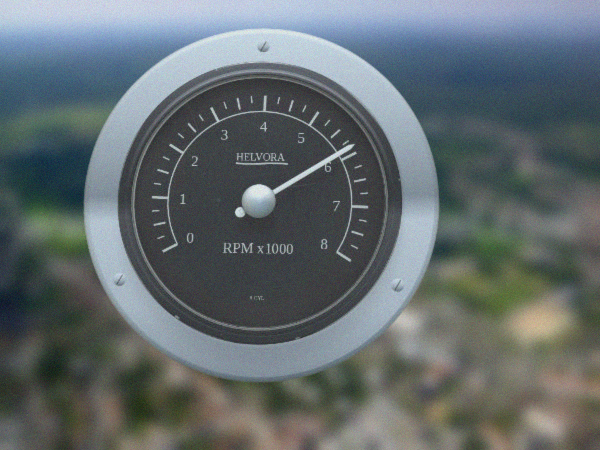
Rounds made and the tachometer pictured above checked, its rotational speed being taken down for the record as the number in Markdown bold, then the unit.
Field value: **5875** rpm
